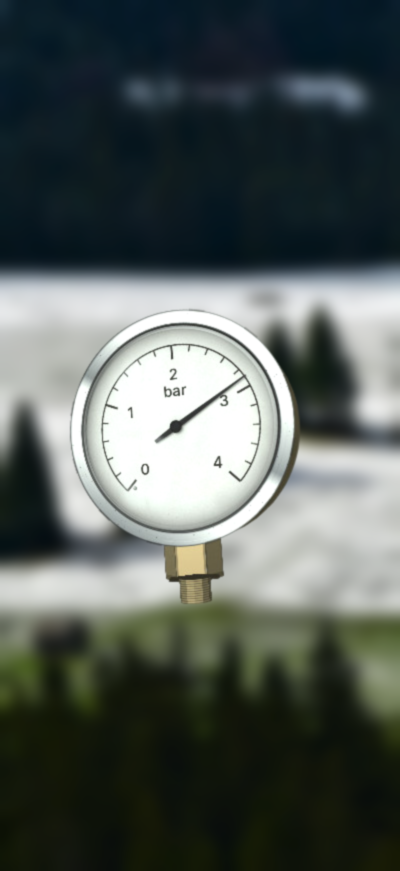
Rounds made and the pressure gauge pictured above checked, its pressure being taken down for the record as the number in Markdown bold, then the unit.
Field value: **2.9** bar
